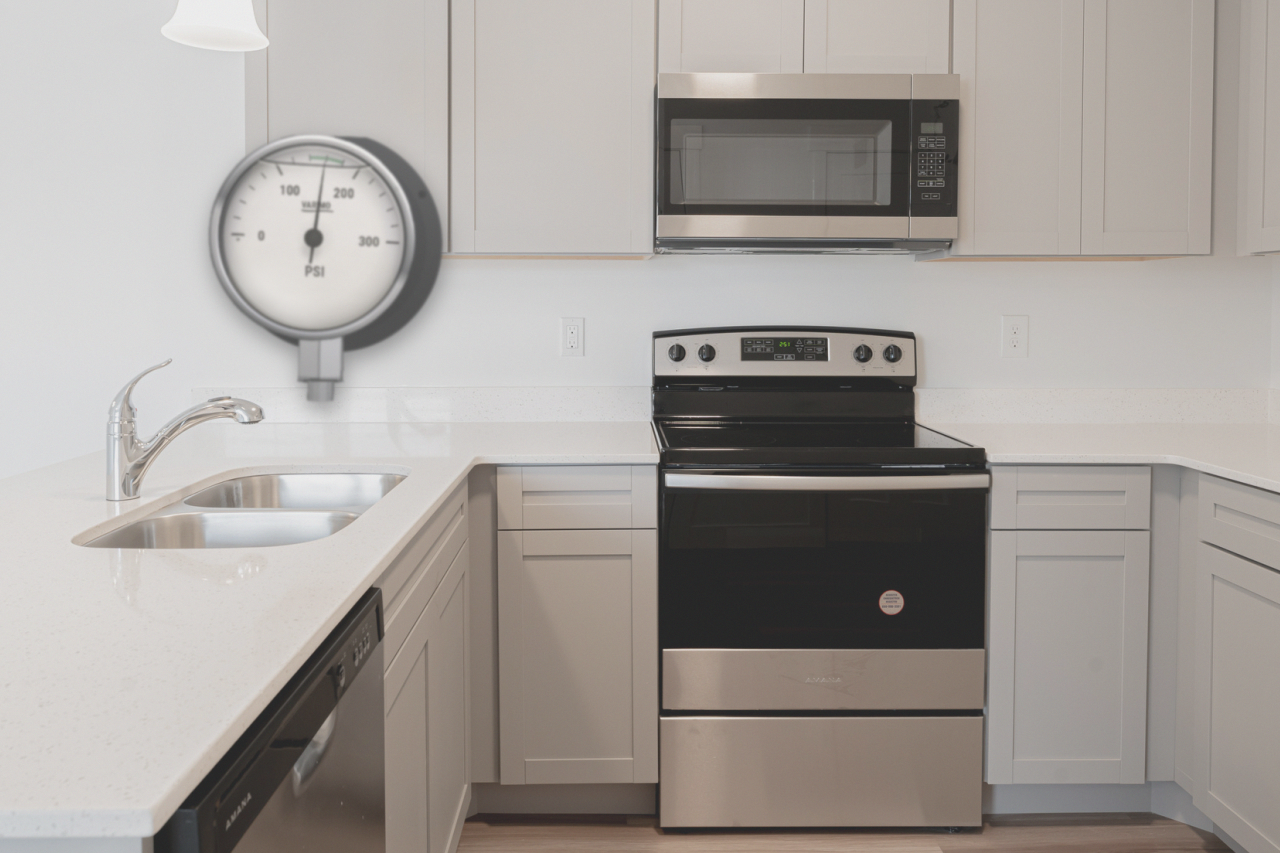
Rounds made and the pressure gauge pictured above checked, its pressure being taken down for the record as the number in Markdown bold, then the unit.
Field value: **160** psi
